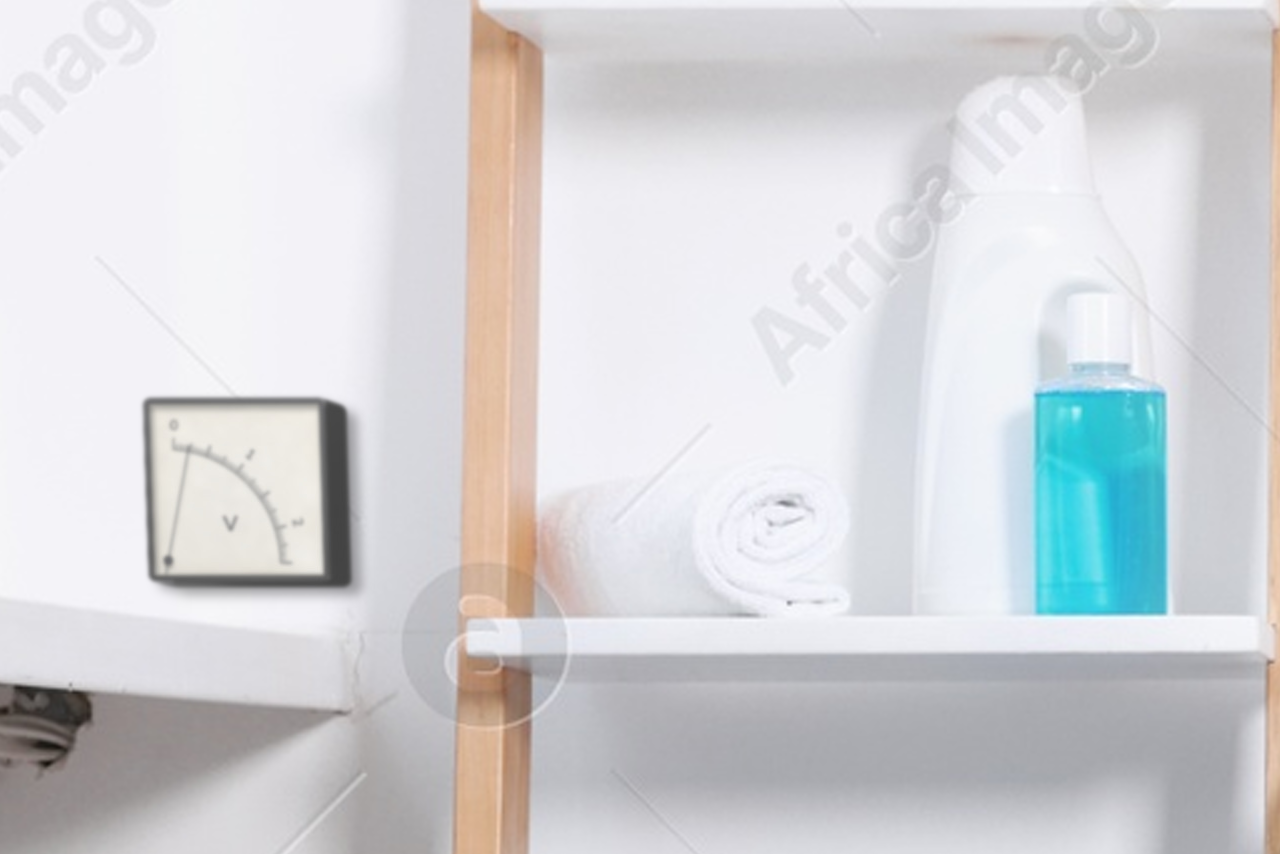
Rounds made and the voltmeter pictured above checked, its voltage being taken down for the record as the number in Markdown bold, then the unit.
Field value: **0.25** V
